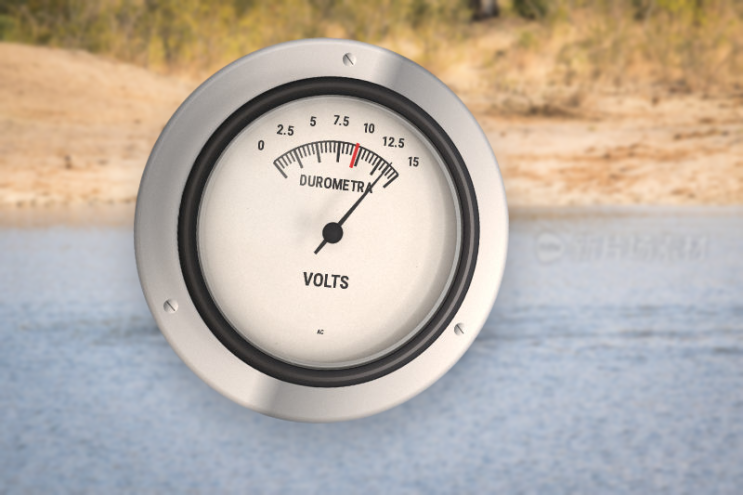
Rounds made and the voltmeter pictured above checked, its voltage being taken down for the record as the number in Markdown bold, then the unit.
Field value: **13.5** V
